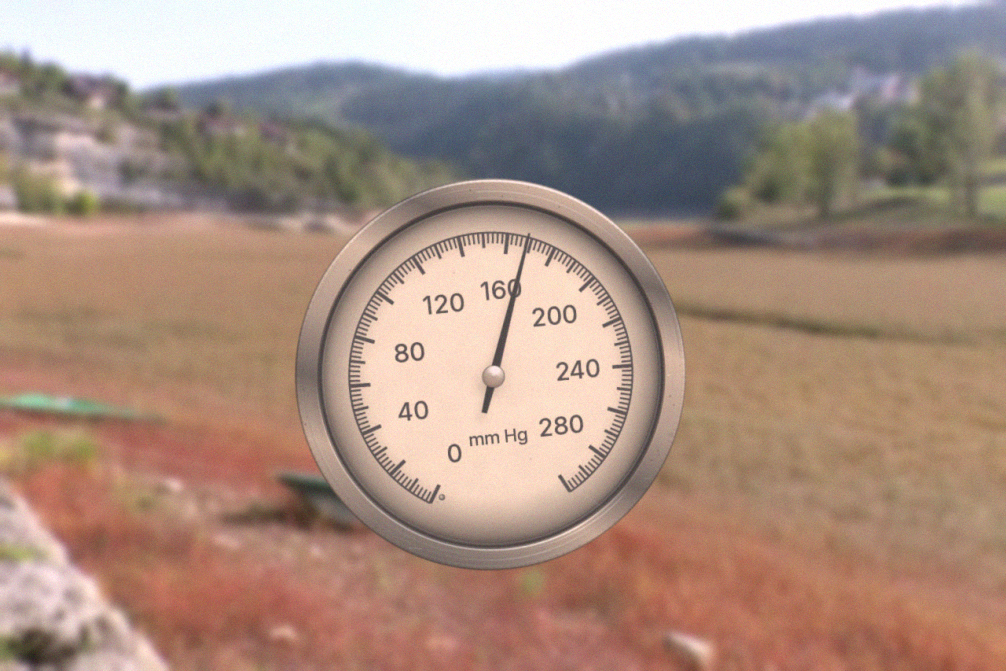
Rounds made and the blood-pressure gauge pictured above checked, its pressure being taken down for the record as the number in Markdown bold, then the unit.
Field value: **168** mmHg
